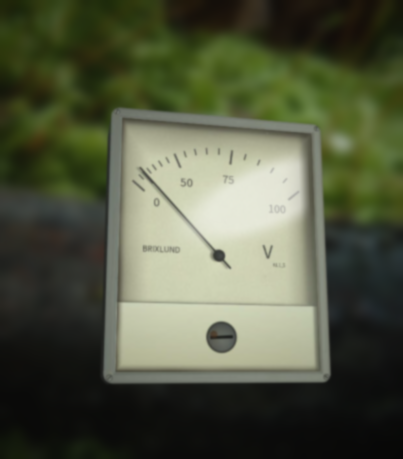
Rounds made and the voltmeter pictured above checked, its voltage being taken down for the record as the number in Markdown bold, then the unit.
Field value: **25** V
